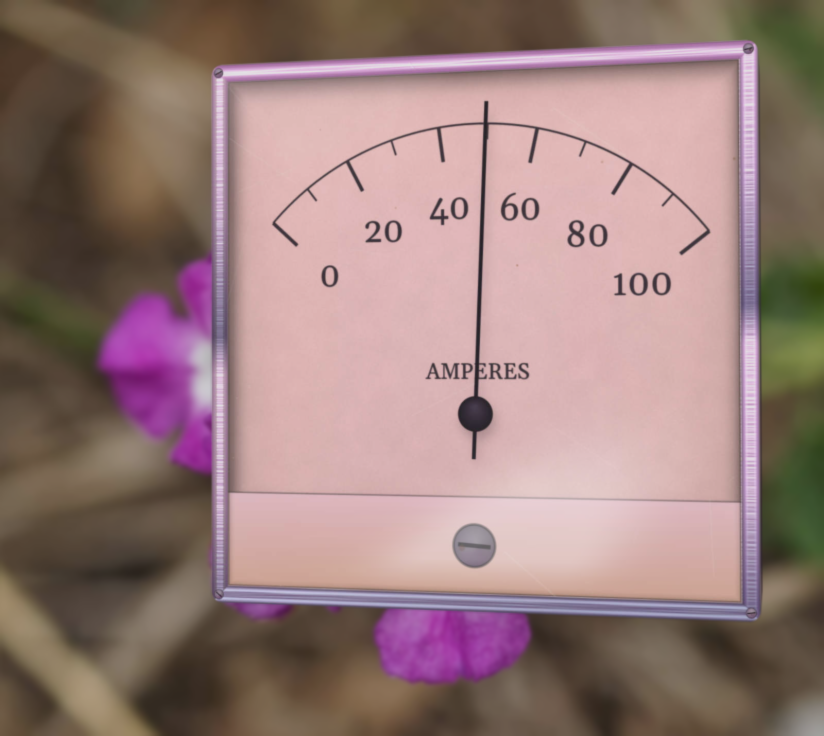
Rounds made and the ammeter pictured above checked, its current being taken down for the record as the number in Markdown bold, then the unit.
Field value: **50** A
